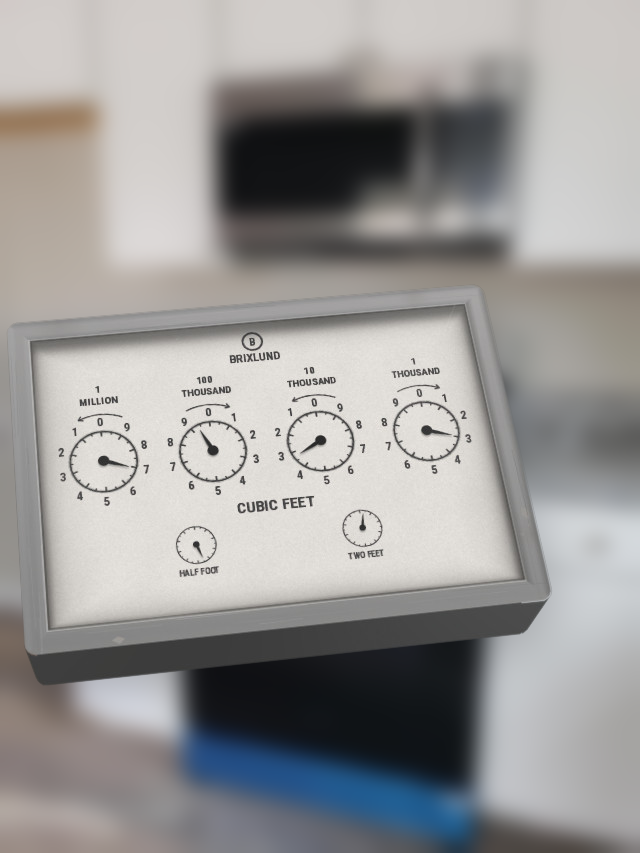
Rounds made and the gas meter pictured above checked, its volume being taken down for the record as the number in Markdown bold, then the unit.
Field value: **693300** ft³
